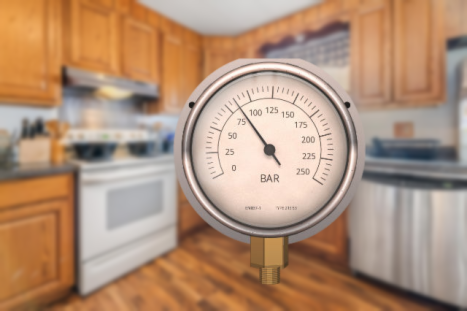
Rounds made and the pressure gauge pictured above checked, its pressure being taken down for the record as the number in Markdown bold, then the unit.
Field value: **85** bar
